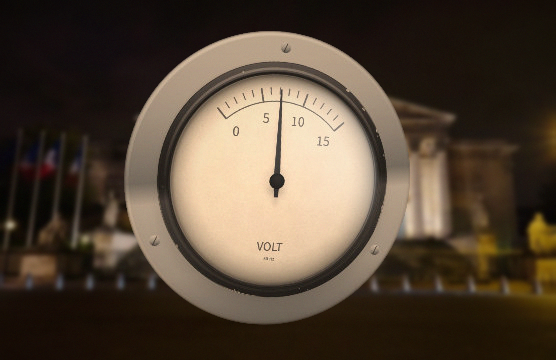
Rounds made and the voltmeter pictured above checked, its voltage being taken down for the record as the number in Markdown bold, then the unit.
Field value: **7** V
